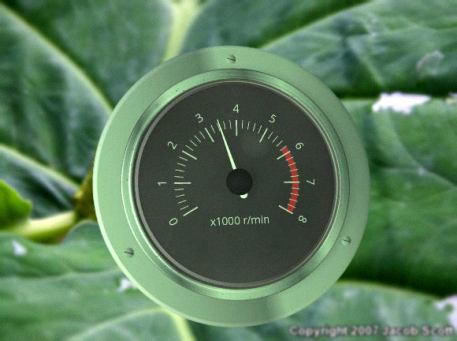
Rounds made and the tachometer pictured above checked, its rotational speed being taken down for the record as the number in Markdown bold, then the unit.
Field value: **3400** rpm
